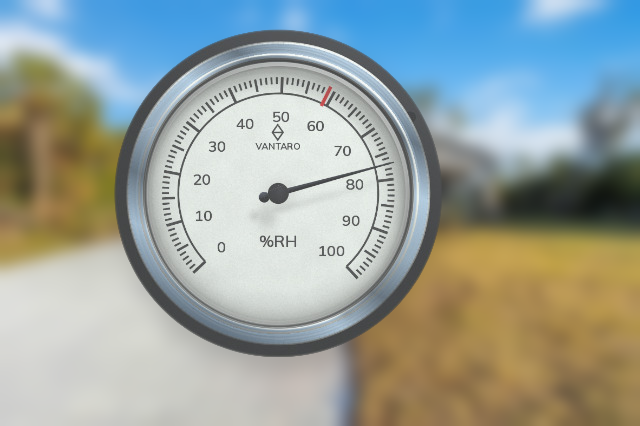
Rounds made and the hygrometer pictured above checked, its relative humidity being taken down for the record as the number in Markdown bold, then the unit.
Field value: **77** %
